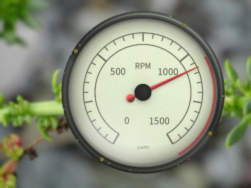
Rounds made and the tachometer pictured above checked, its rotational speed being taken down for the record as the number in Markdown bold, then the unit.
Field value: **1075** rpm
